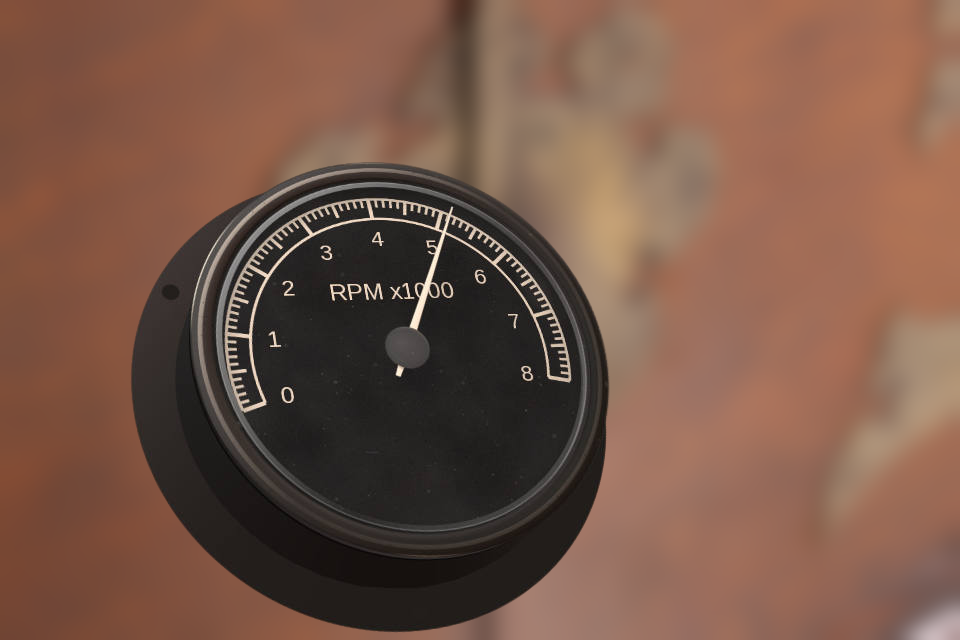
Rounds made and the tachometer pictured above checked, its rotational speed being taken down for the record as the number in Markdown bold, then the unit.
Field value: **5100** rpm
